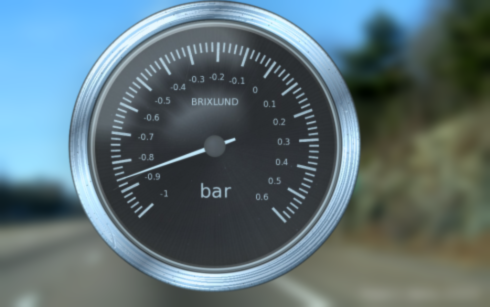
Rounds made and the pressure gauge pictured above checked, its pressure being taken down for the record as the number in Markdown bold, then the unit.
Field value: **-0.86** bar
